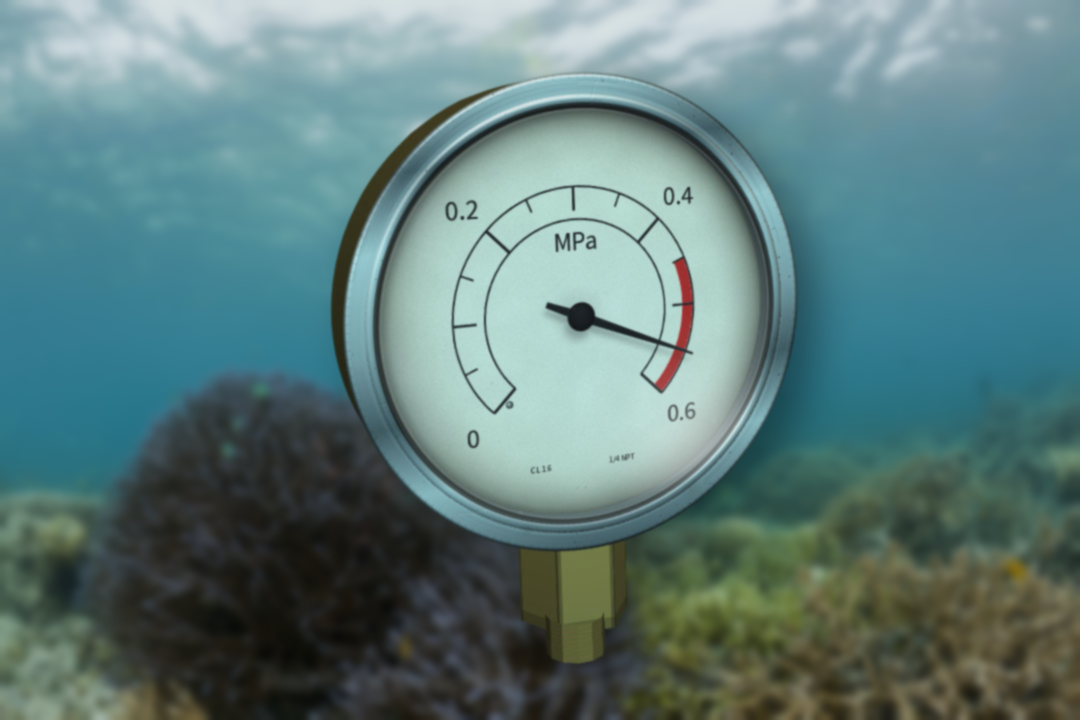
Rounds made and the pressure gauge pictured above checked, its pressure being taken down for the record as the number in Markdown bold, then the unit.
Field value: **0.55** MPa
